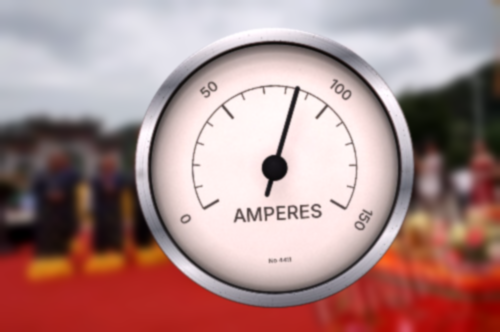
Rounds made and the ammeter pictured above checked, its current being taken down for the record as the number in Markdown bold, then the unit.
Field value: **85** A
